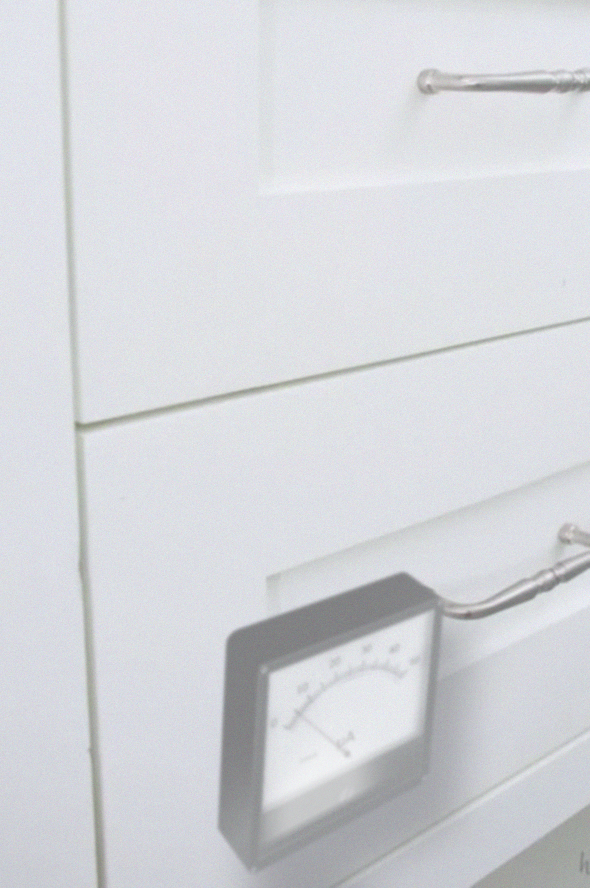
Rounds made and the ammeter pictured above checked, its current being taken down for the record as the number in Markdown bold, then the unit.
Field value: **5** µA
